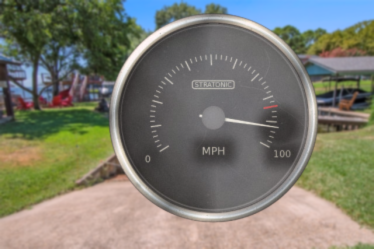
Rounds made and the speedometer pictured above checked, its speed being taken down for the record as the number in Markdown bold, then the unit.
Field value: **92** mph
